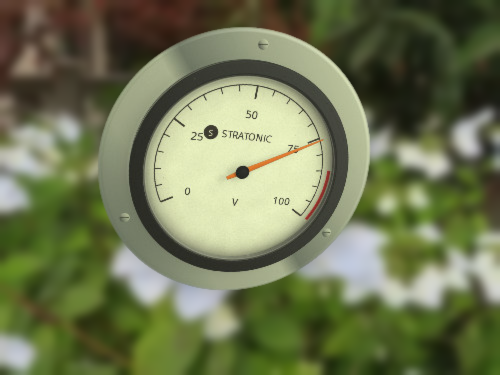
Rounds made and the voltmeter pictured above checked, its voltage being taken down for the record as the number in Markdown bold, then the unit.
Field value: **75** V
